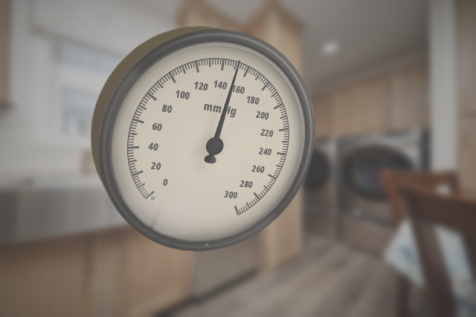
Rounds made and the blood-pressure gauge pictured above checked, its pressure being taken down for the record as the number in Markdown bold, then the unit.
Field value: **150** mmHg
